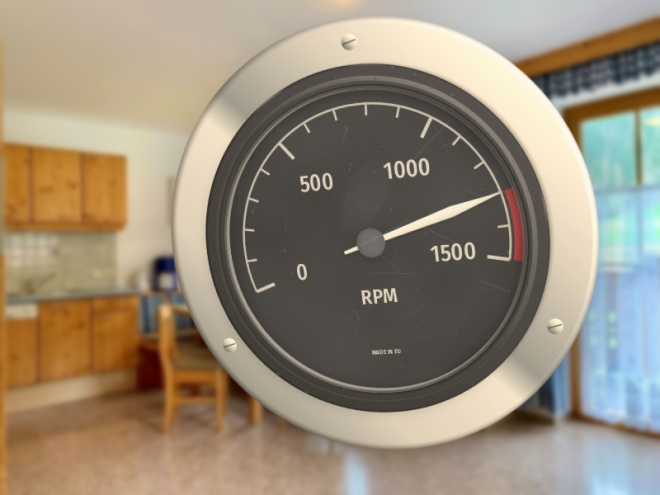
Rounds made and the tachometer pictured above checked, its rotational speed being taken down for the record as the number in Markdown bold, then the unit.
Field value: **1300** rpm
